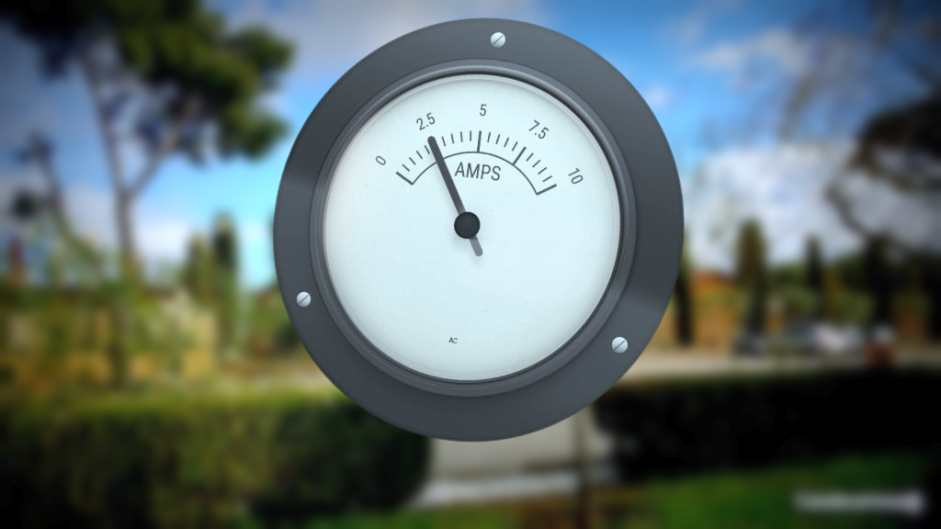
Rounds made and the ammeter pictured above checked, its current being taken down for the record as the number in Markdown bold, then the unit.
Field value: **2.5** A
